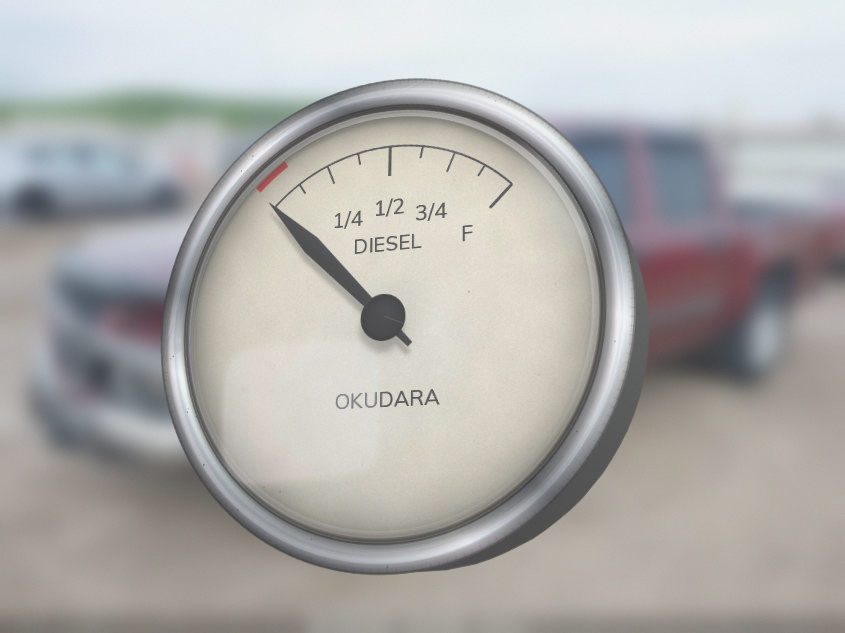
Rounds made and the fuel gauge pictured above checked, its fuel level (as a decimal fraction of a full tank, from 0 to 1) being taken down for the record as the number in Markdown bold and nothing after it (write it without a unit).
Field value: **0**
